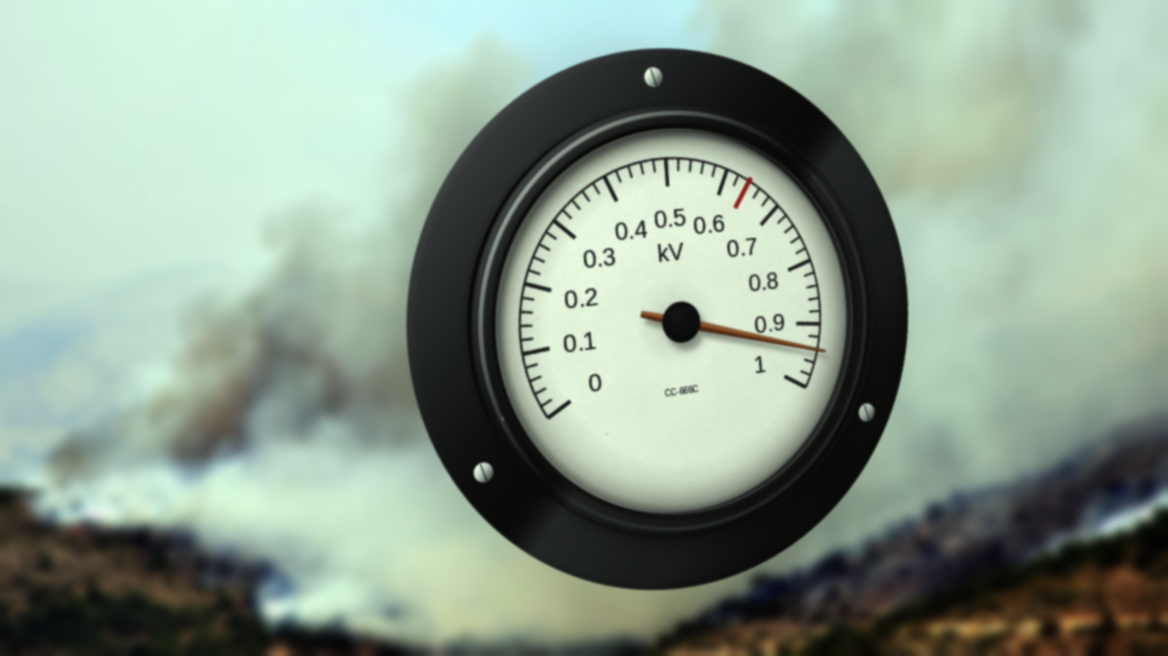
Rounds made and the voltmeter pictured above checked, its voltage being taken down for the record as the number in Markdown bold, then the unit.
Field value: **0.94** kV
